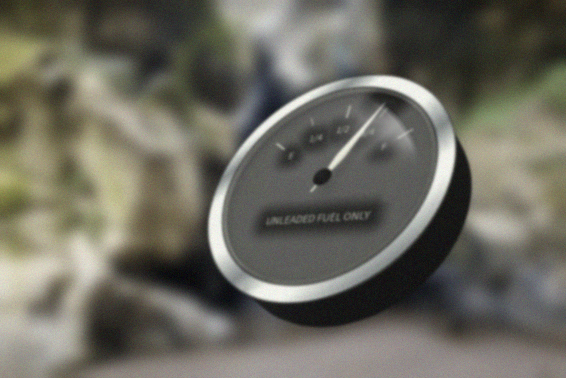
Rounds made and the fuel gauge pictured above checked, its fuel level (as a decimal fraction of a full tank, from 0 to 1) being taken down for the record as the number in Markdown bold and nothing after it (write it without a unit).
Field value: **0.75**
